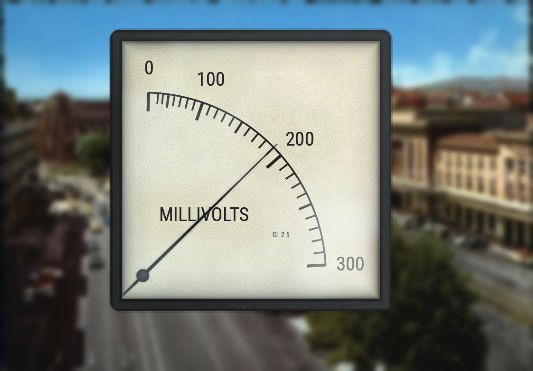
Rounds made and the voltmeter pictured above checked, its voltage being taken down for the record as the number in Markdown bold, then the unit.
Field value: **190** mV
